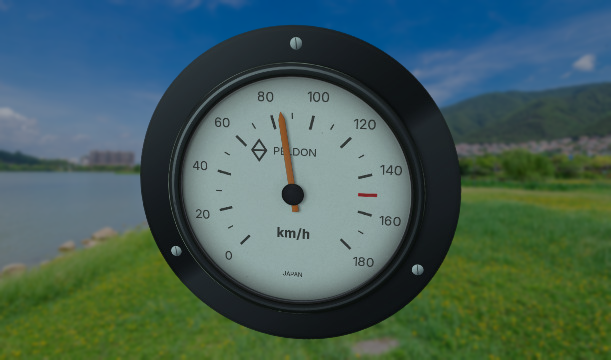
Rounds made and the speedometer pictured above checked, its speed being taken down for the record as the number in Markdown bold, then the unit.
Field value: **85** km/h
